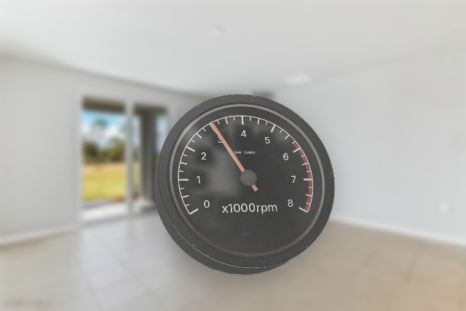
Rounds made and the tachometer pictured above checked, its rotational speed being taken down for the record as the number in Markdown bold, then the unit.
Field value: **3000** rpm
